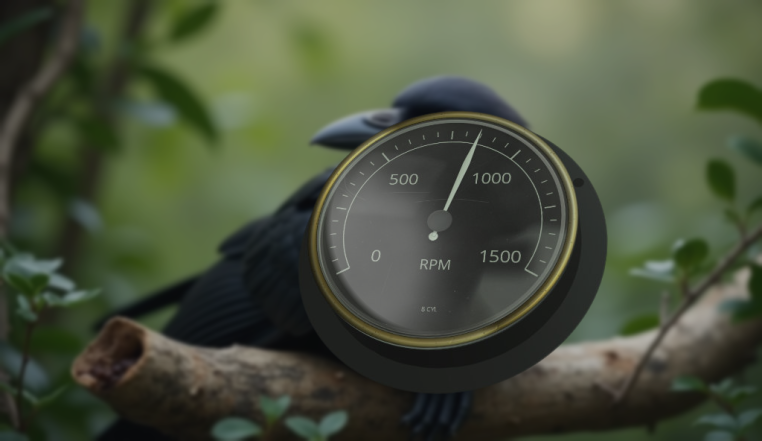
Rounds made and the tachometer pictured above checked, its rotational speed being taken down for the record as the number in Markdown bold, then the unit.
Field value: **850** rpm
